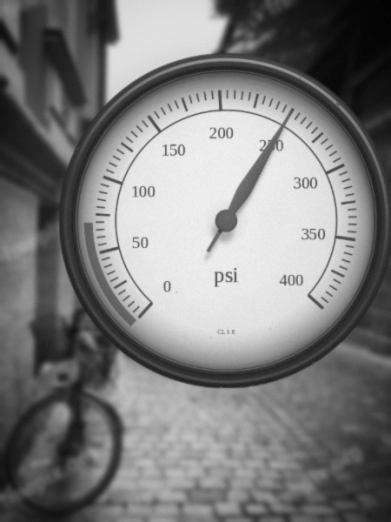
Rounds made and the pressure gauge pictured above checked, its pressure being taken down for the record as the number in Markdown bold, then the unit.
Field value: **250** psi
